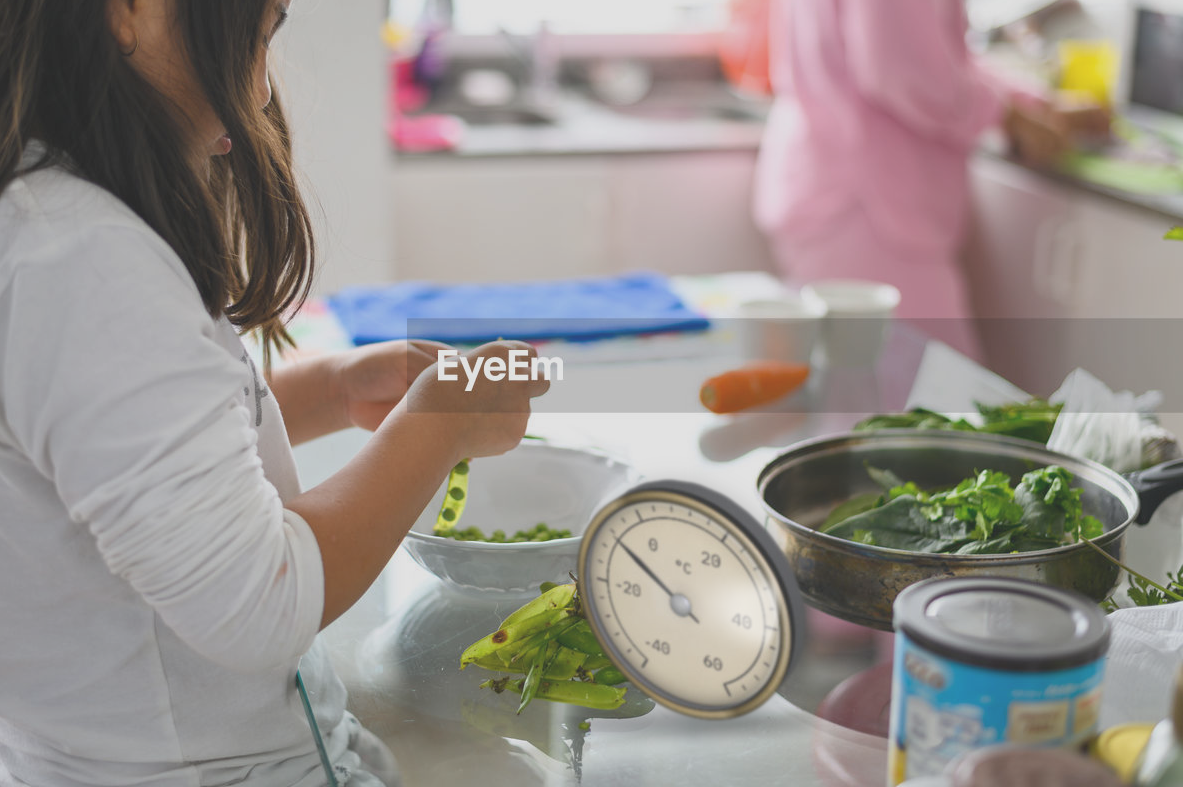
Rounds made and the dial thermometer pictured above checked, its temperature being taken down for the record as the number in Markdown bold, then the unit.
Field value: **-8** °C
